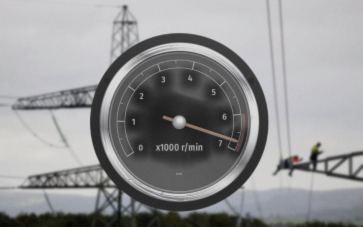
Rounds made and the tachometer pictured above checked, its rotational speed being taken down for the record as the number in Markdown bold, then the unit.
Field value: **6750** rpm
